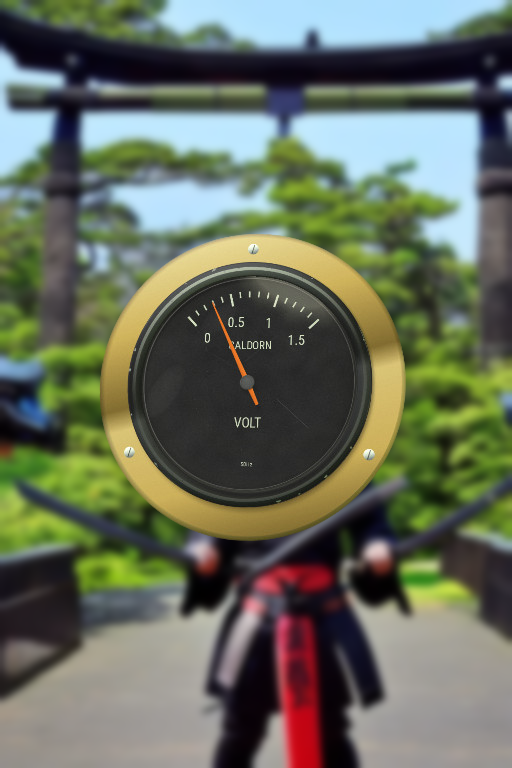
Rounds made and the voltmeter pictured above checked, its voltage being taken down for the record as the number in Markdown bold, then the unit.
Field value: **0.3** V
